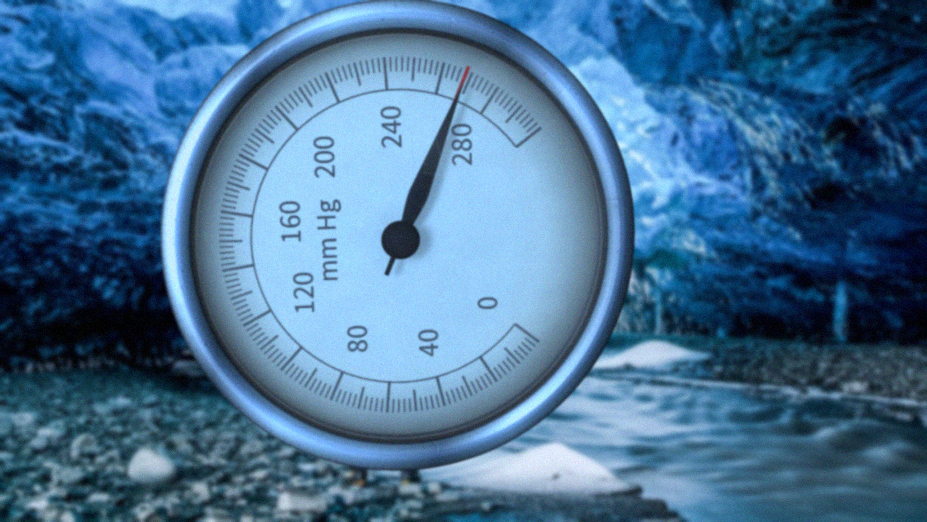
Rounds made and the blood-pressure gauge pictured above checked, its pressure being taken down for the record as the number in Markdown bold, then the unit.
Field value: **268** mmHg
